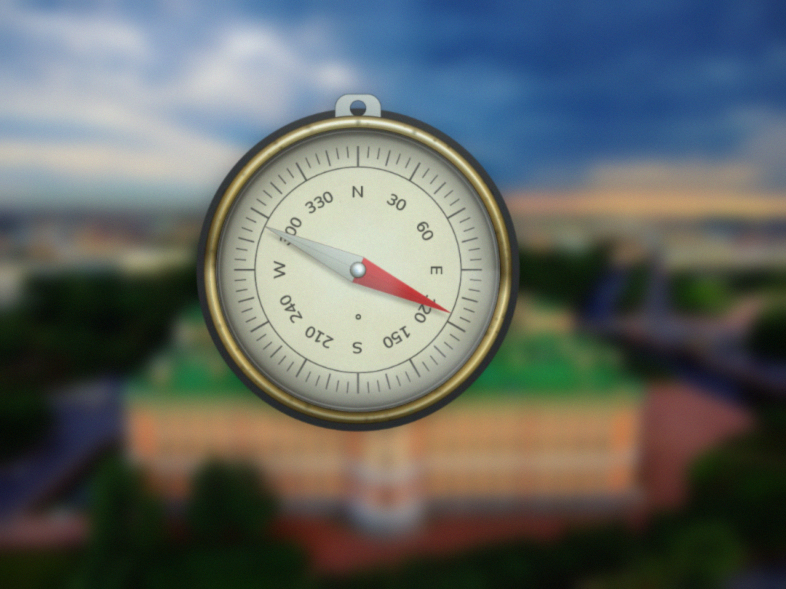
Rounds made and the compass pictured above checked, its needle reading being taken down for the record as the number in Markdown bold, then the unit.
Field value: **115** °
